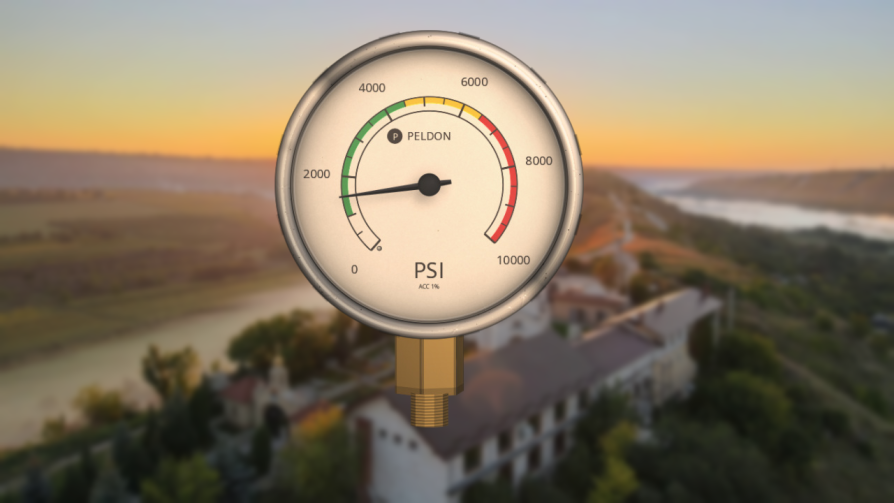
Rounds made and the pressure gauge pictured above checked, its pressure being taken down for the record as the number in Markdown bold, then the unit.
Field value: **1500** psi
